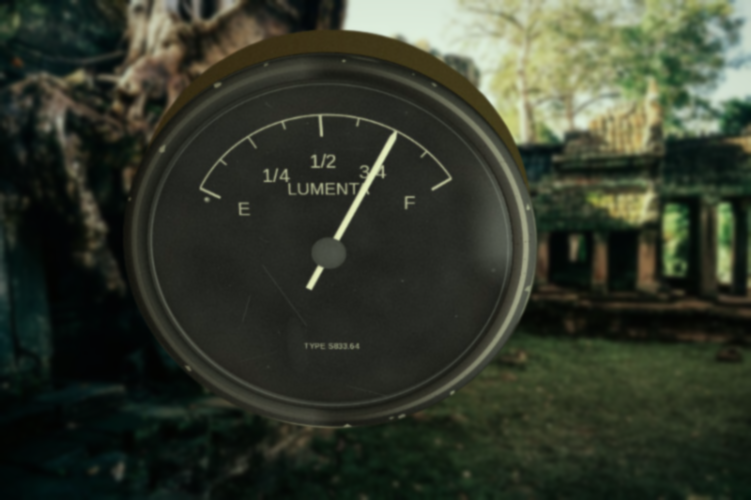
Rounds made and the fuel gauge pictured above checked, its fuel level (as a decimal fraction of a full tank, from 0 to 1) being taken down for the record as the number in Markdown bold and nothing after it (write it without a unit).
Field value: **0.75**
